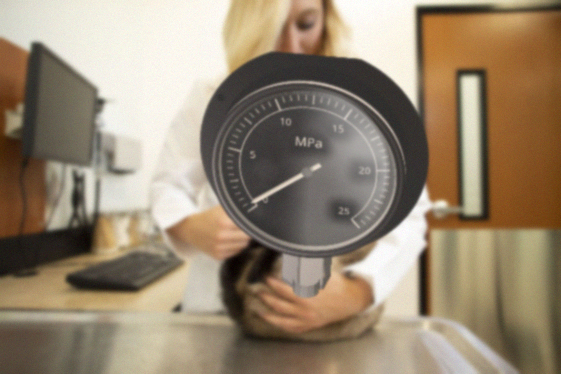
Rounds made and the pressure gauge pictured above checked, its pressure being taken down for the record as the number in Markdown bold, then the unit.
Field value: **0.5** MPa
